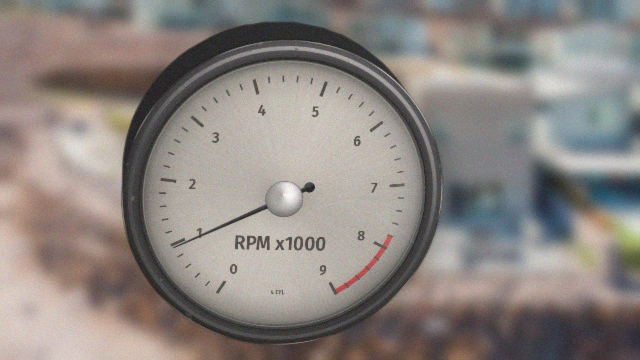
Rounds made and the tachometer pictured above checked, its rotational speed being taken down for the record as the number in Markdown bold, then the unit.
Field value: **1000** rpm
